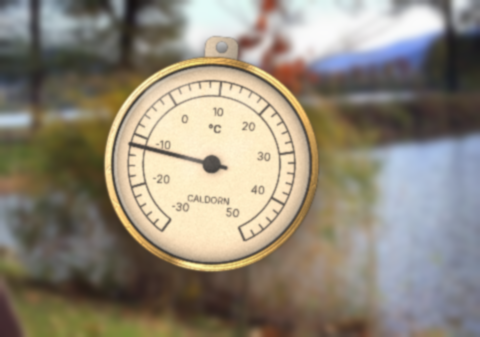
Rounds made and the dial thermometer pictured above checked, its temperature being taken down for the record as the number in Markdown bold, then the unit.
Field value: **-12** °C
